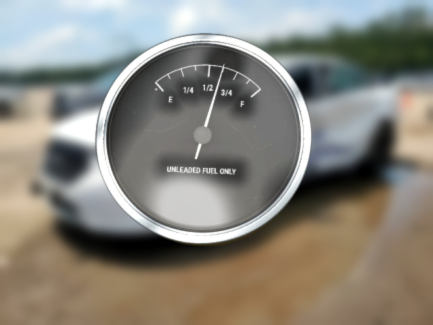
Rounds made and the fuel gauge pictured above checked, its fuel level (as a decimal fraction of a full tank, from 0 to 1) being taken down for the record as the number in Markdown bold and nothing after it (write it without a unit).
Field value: **0.625**
